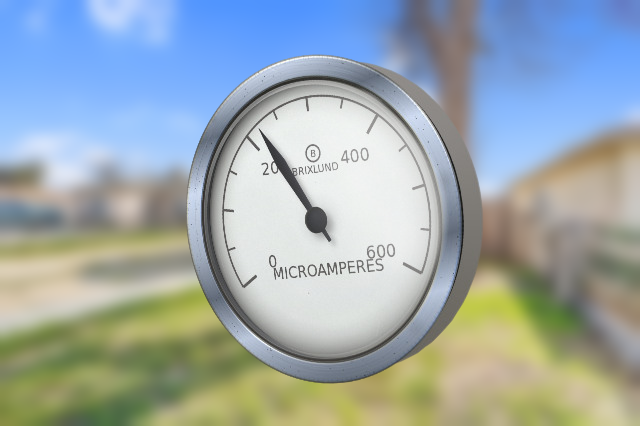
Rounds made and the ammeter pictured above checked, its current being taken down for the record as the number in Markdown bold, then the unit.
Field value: **225** µA
